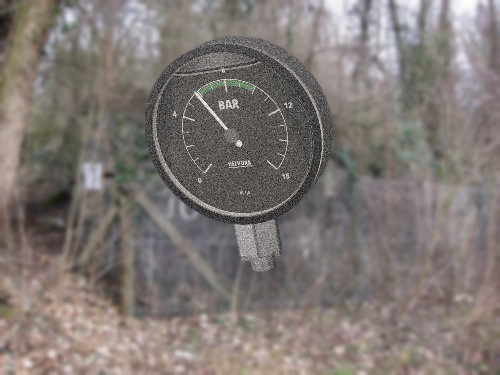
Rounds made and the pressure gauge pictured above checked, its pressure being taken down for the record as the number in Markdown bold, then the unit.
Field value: **6** bar
